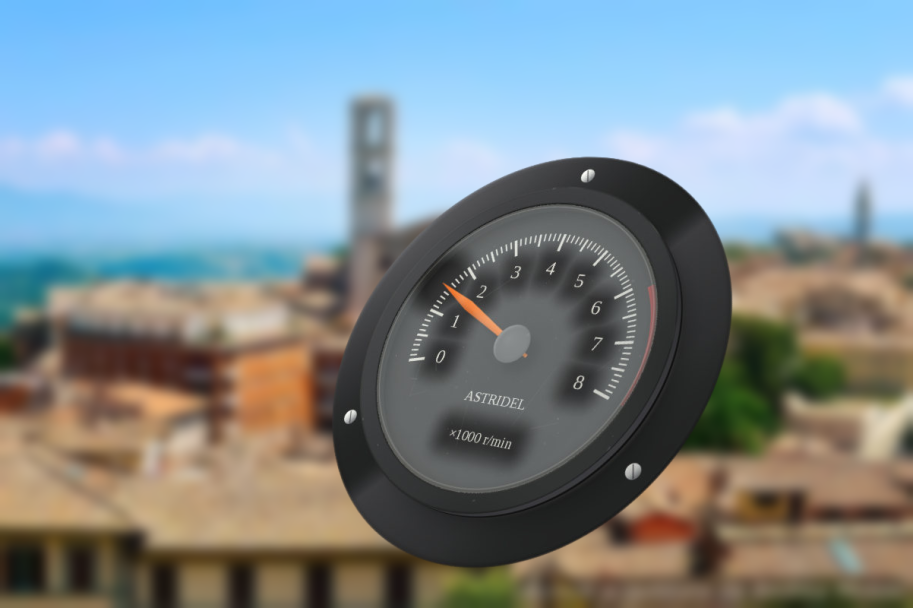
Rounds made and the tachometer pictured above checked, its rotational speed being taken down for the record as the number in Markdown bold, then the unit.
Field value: **1500** rpm
